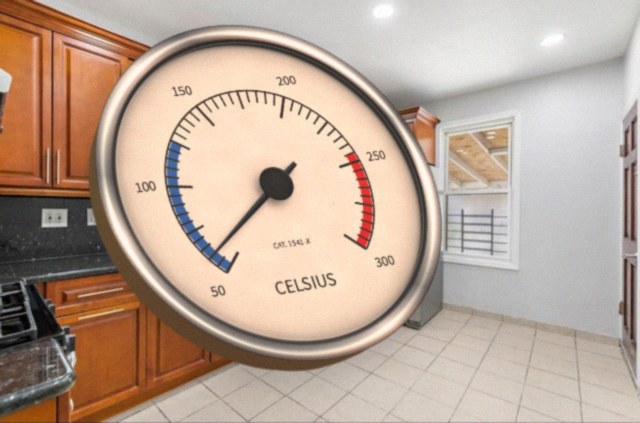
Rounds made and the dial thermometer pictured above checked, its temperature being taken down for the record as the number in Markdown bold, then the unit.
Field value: **60** °C
